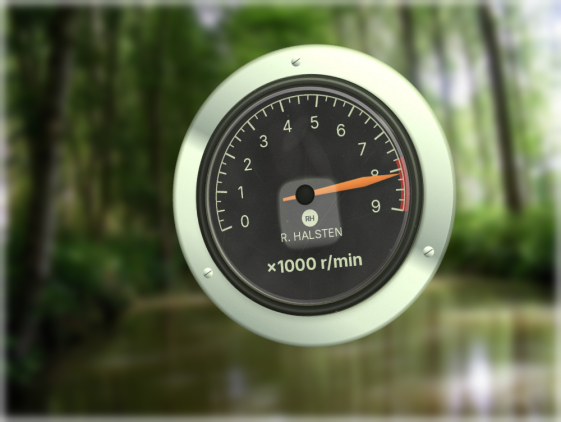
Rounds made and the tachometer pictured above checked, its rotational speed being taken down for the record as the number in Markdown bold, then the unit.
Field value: **8125** rpm
